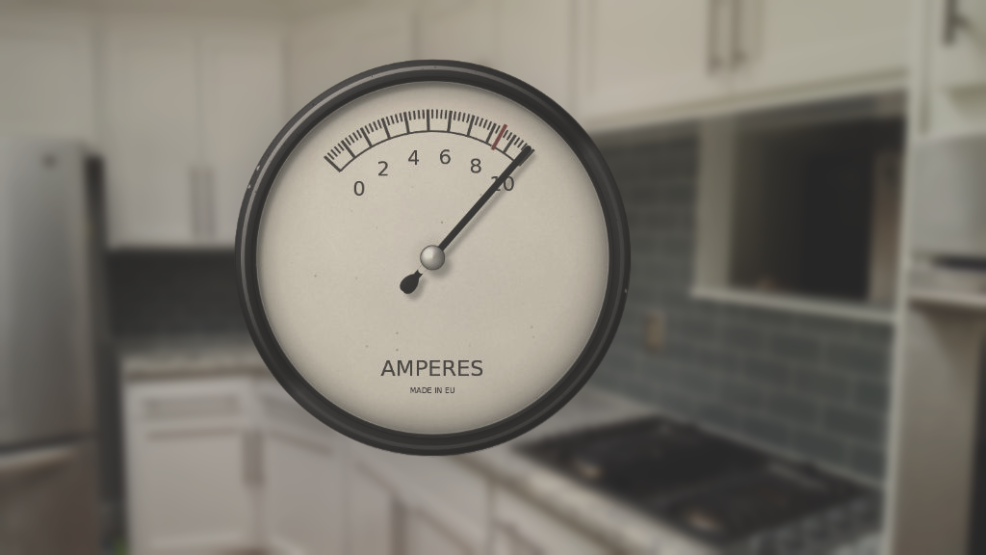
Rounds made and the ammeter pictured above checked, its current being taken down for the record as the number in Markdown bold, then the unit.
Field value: **9.8** A
